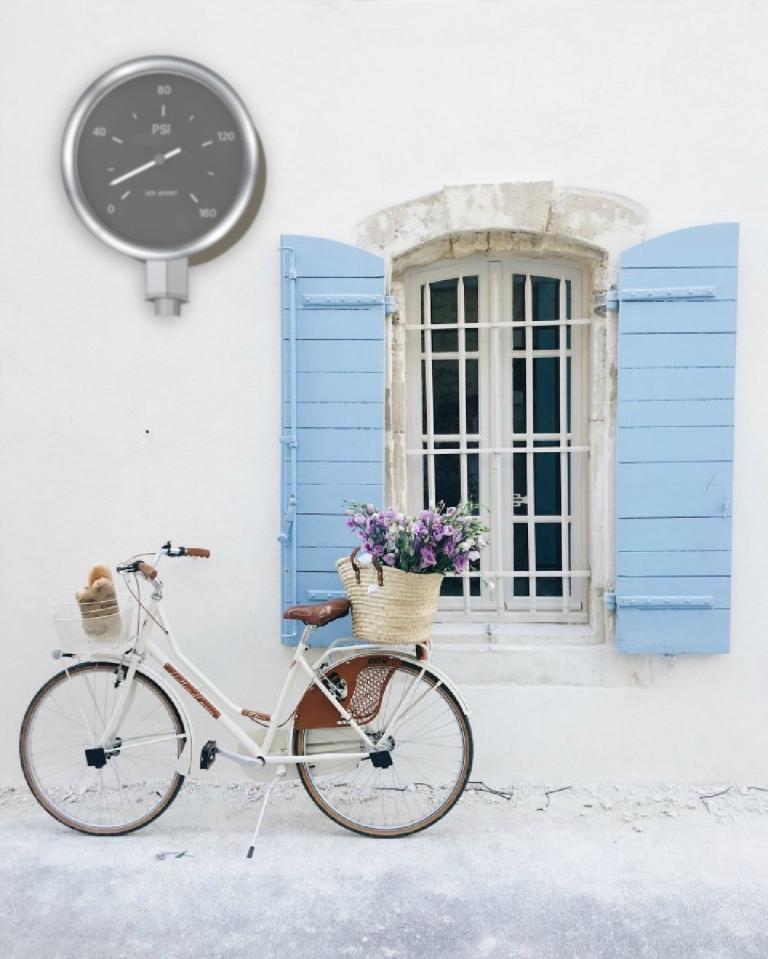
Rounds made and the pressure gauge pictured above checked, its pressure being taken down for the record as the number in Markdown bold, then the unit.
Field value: **10** psi
